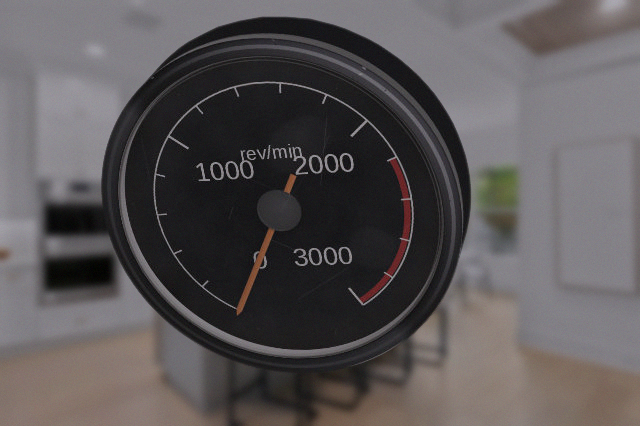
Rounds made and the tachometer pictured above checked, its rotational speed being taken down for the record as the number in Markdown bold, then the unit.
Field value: **0** rpm
